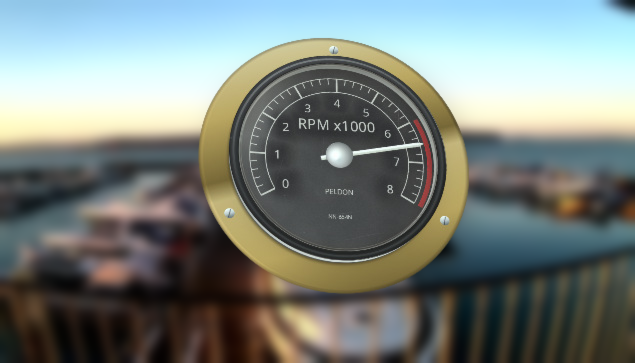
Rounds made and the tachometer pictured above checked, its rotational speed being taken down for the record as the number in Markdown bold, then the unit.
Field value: **6600** rpm
